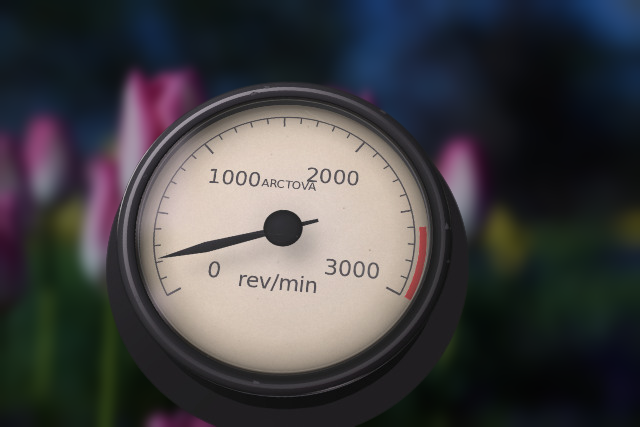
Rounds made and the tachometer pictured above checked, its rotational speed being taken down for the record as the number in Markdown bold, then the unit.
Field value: **200** rpm
